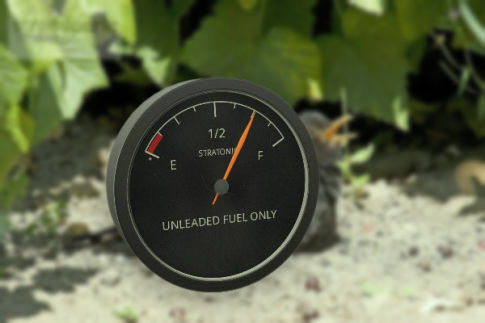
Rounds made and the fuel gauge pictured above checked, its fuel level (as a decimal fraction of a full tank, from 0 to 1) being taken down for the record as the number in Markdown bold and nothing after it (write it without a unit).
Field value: **0.75**
